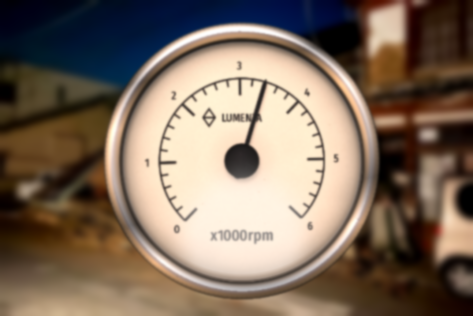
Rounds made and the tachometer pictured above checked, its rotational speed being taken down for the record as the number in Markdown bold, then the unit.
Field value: **3400** rpm
